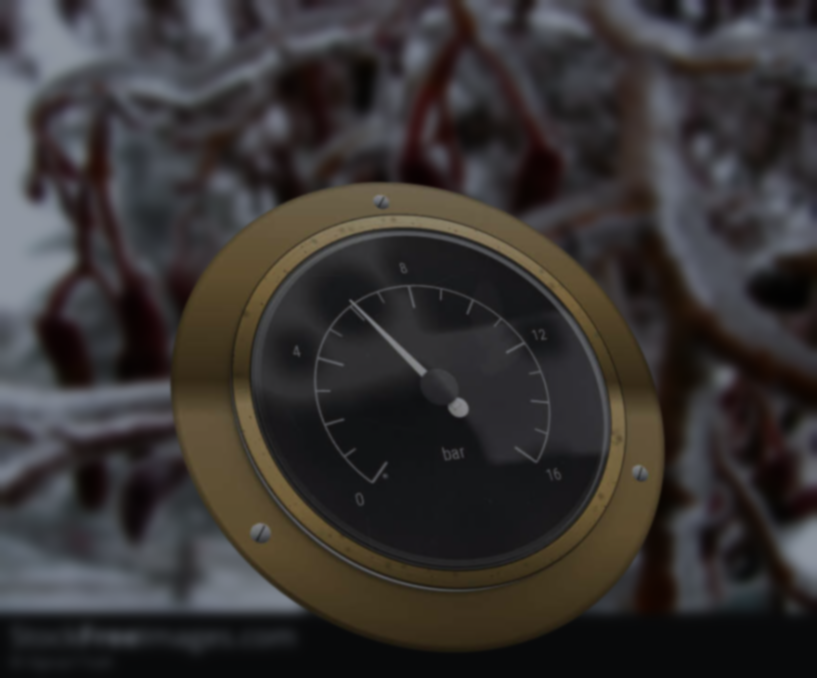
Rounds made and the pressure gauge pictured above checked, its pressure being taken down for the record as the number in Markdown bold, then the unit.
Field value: **6** bar
